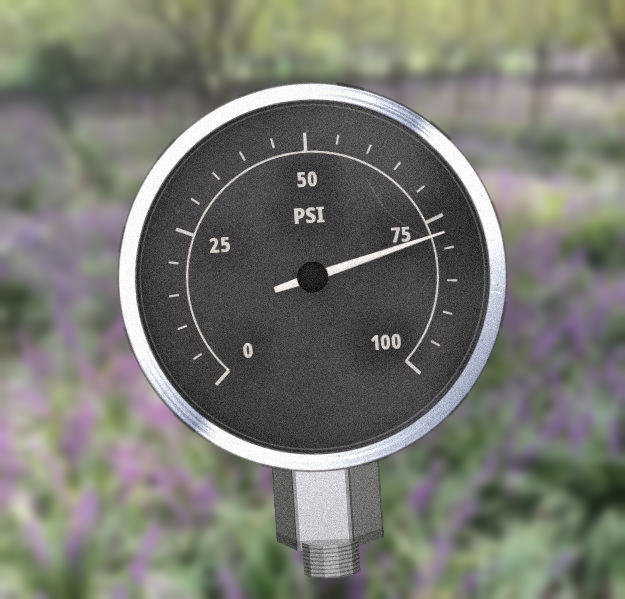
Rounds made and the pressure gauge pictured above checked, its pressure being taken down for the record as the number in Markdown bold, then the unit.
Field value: **77.5** psi
